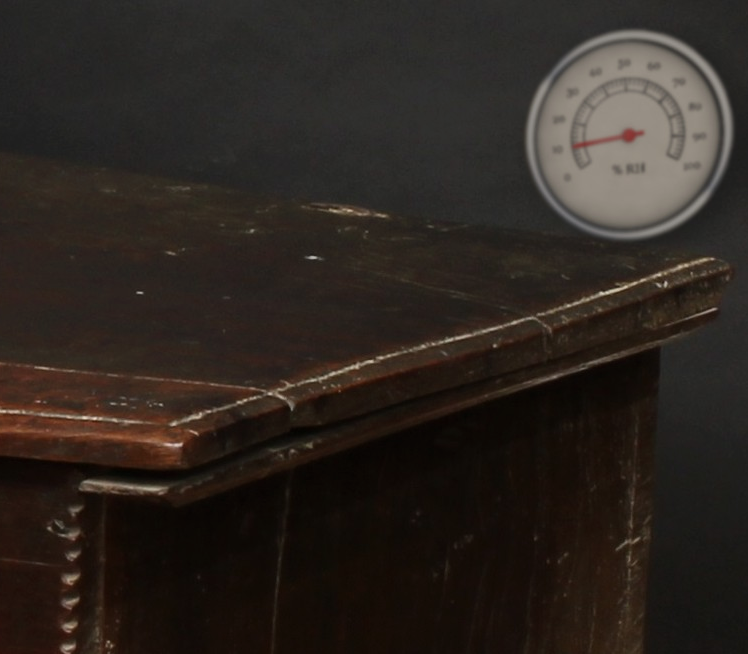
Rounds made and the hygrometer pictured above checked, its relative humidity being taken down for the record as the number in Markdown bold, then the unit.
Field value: **10** %
